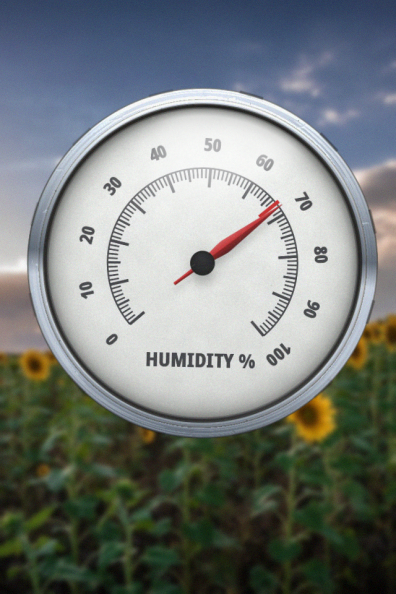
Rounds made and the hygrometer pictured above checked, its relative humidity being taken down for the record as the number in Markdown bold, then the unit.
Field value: **68** %
